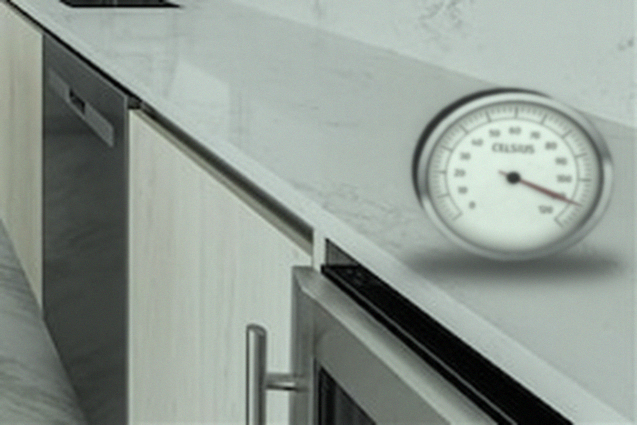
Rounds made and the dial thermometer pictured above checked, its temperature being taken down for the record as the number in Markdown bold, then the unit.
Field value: **110** °C
